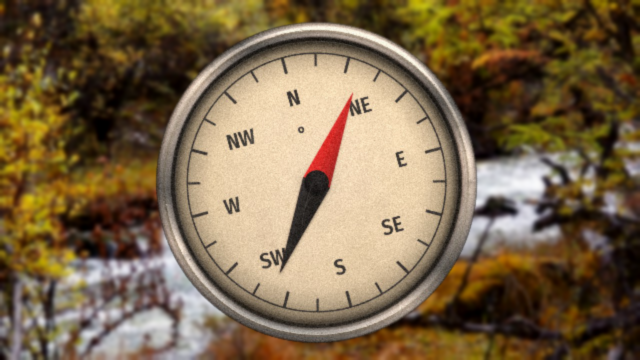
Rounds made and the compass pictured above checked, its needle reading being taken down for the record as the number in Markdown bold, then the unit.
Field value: **37.5** °
